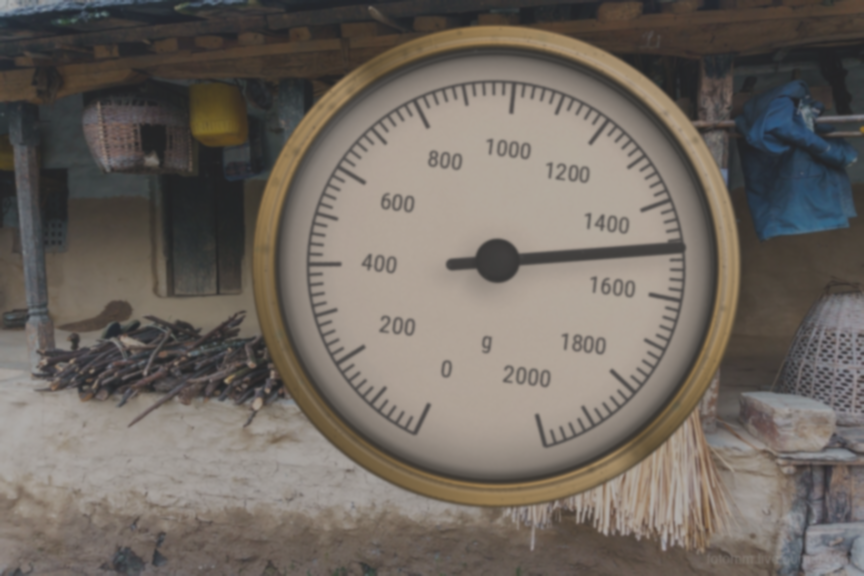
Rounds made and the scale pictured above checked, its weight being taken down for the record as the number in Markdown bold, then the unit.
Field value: **1500** g
